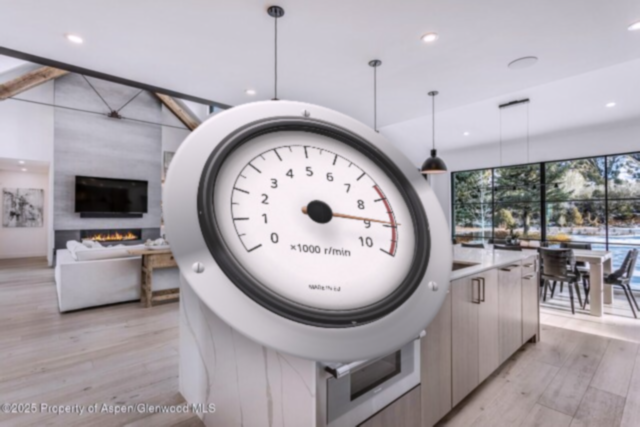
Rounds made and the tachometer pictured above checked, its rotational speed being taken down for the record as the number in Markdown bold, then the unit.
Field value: **9000** rpm
